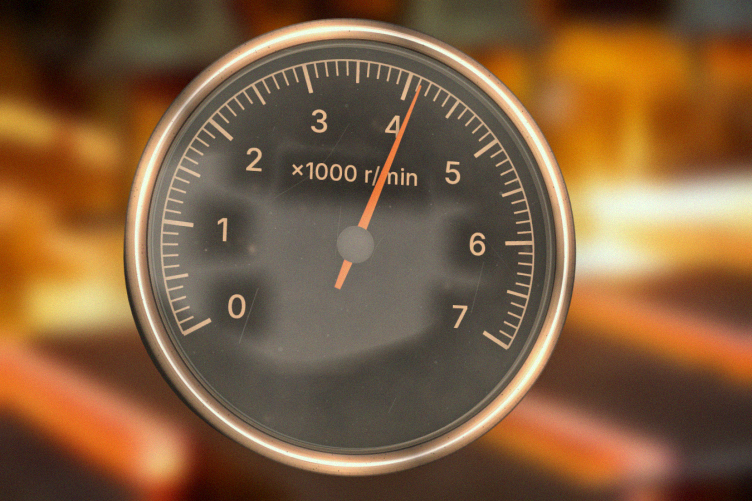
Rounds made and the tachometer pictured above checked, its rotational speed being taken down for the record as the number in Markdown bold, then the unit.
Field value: **4100** rpm
